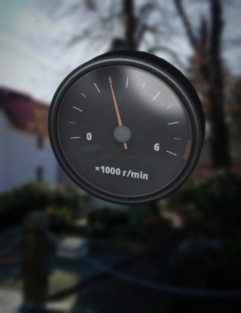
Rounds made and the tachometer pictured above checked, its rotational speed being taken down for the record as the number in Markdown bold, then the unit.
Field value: **2500** rpm
